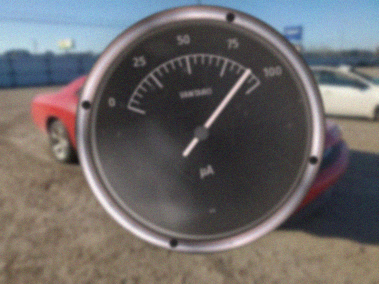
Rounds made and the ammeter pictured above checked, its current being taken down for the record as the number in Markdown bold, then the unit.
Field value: **90** µA
